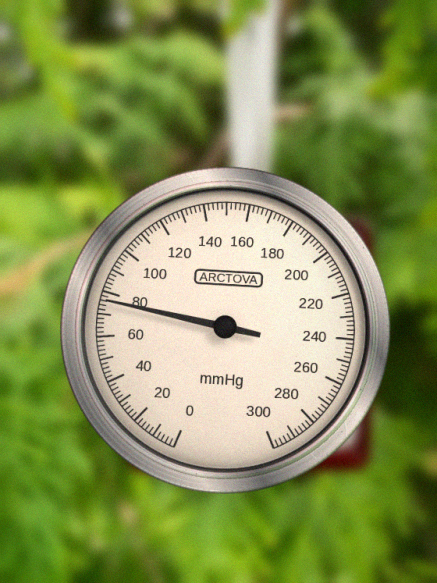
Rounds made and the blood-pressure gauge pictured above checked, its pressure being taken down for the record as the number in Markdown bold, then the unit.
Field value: **76** mmHg
